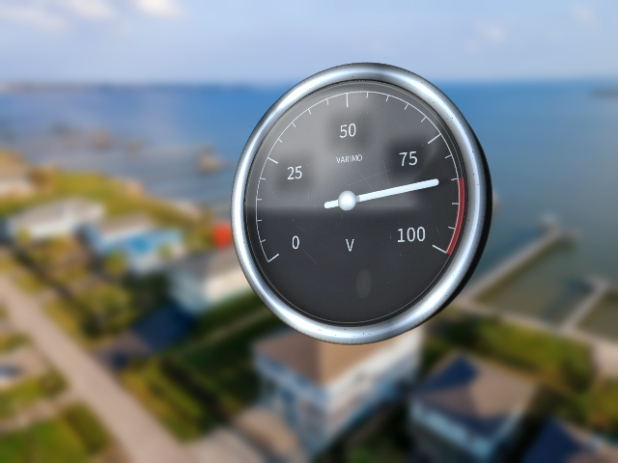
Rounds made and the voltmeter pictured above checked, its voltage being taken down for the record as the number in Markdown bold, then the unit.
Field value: **85** V
